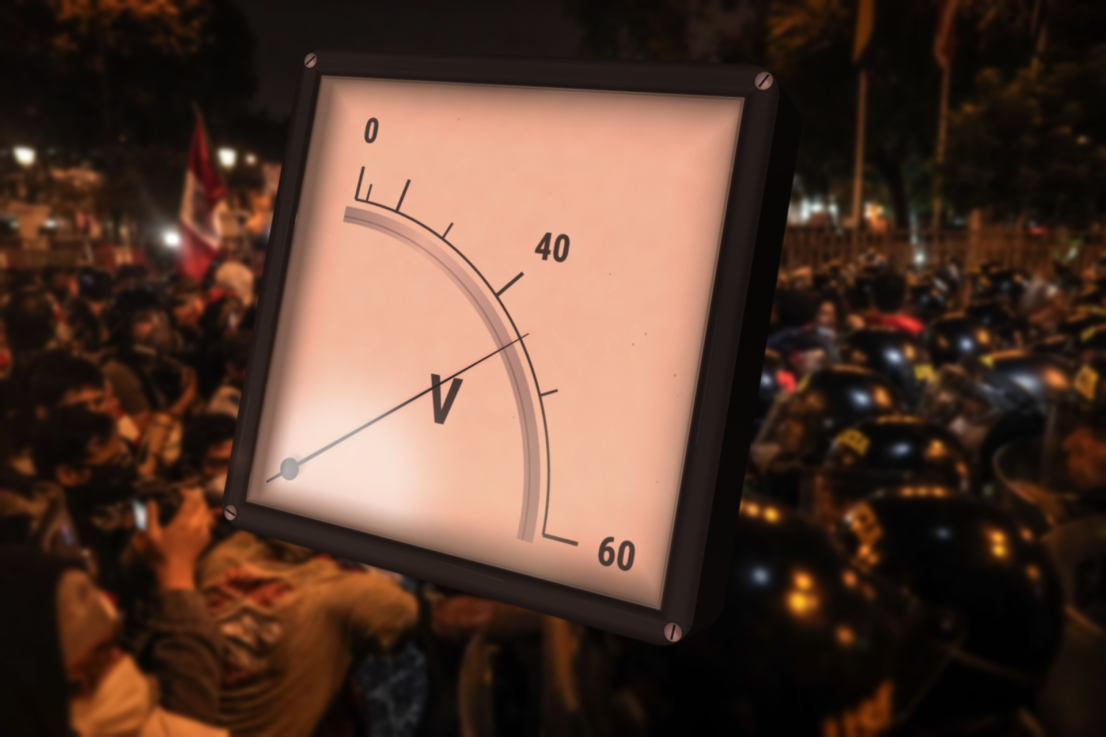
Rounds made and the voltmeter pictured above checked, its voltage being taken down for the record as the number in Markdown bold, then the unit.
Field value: **45** V
